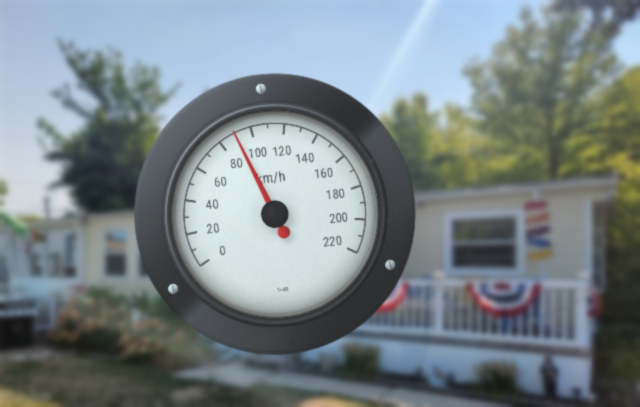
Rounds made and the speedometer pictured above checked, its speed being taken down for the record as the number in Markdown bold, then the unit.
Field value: **90** km/h
